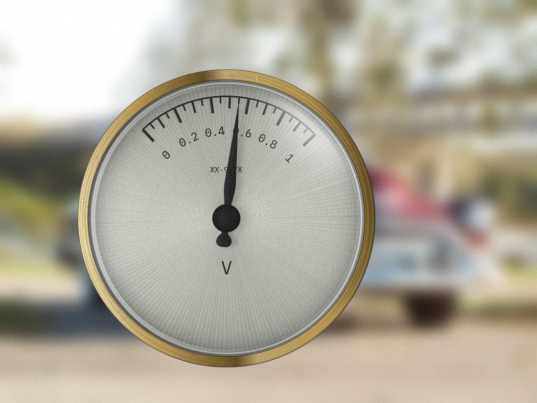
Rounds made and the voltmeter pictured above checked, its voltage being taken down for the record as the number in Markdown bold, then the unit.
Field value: **0.55** V
